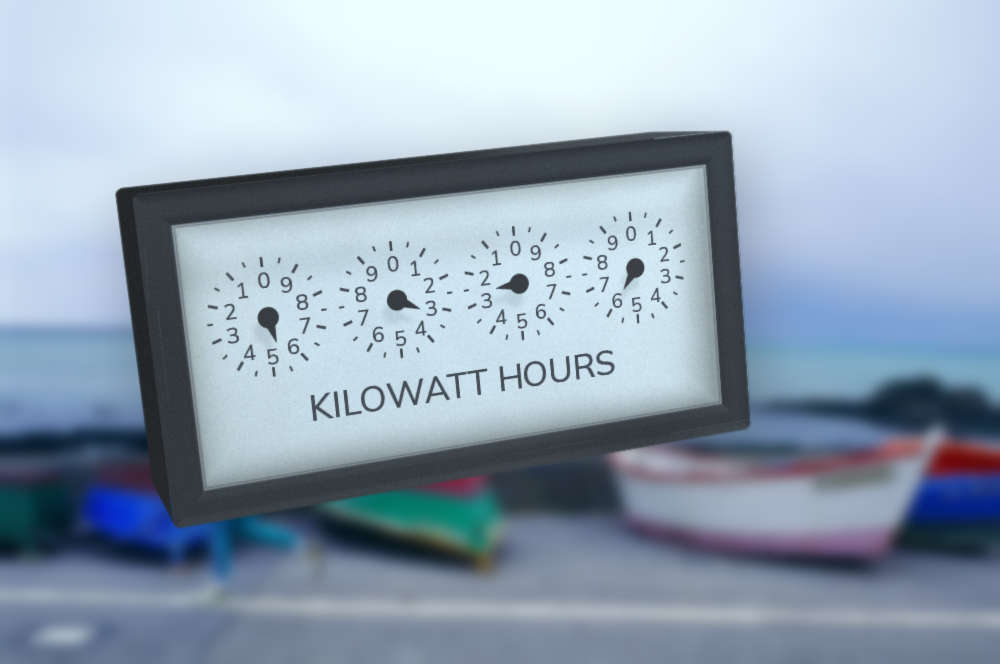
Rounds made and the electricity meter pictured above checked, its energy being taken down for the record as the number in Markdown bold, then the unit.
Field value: **5326** kWh
